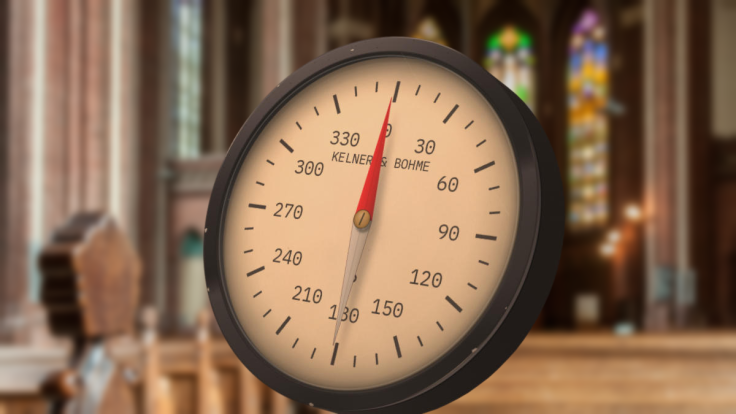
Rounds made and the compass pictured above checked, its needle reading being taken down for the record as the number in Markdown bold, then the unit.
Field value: **0** °
